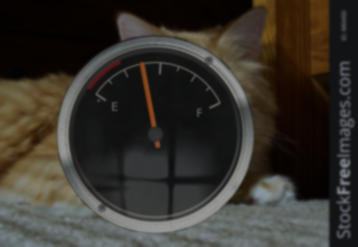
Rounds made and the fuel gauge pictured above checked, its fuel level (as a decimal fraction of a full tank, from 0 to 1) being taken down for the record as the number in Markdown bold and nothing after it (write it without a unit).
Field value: **0.375**
